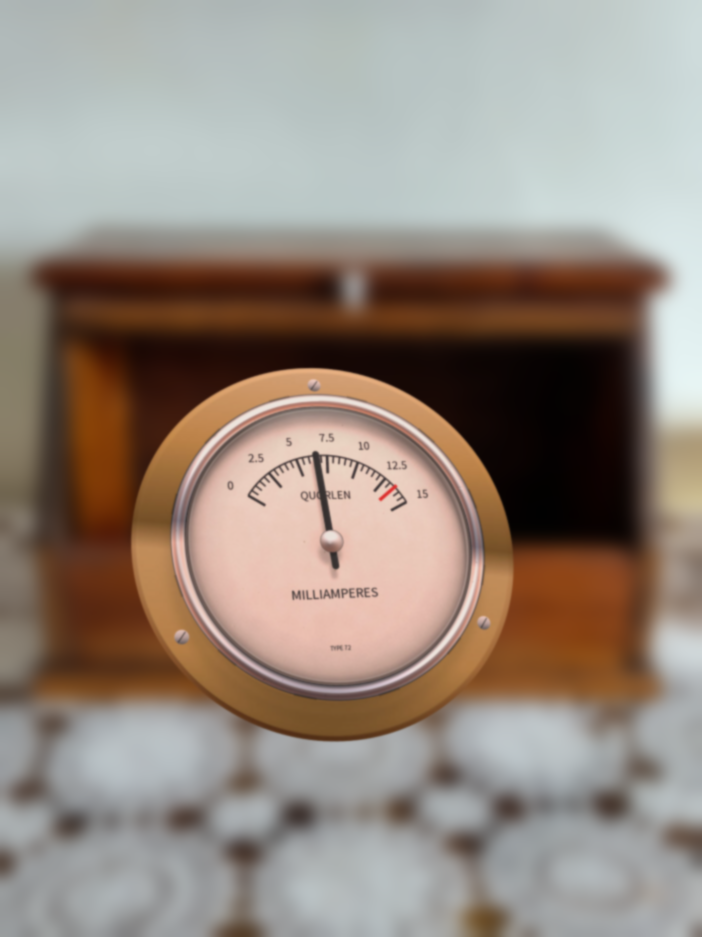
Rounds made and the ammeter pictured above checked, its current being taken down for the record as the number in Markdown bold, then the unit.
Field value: **6.5** mA
